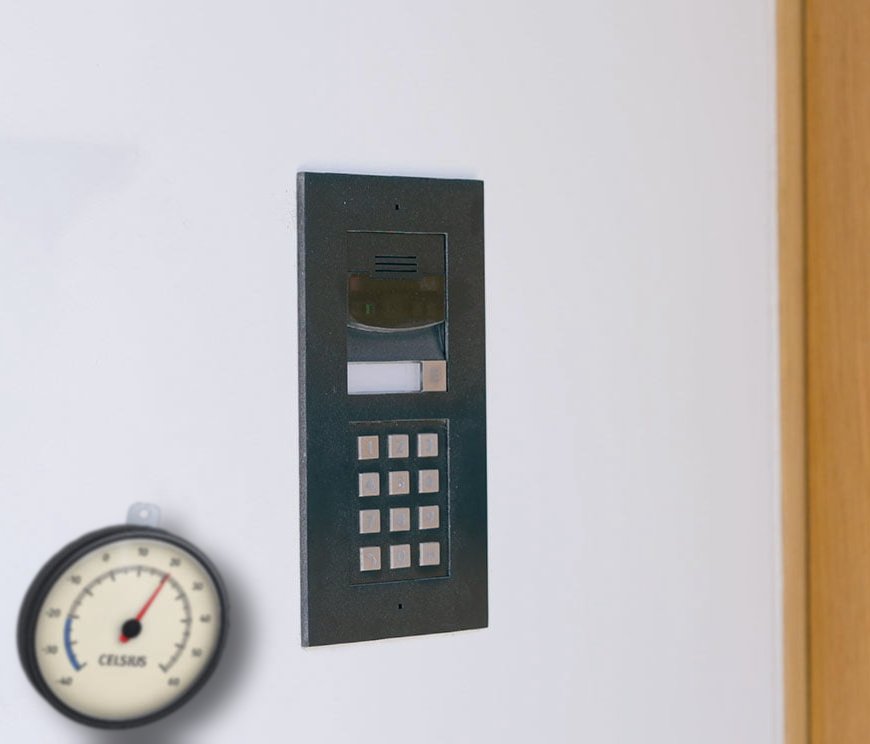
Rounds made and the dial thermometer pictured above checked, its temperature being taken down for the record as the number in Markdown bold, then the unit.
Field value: **20** °C
